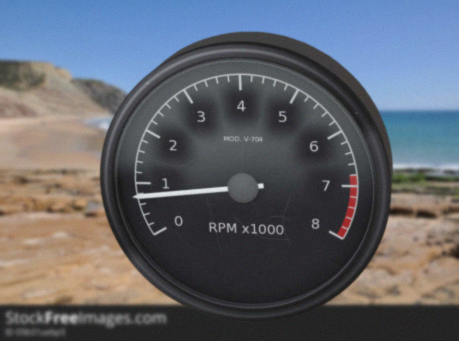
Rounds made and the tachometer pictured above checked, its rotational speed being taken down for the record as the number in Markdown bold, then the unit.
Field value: **800** rpm
